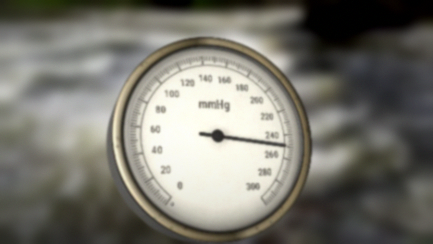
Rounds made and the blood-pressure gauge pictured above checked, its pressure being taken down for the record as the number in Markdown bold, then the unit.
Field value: **250** mmHg
